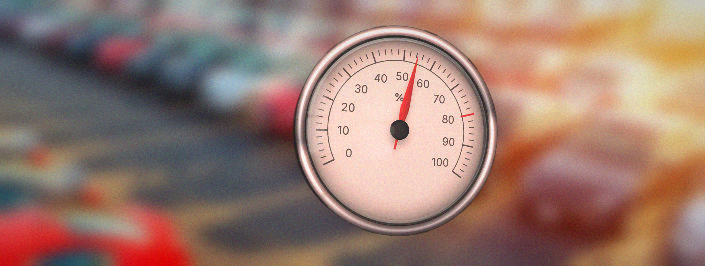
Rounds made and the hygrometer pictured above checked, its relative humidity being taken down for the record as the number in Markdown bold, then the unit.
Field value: **54** %
